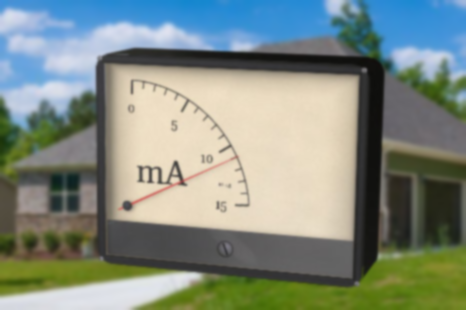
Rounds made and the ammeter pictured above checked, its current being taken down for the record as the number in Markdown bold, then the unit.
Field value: **11** mA
